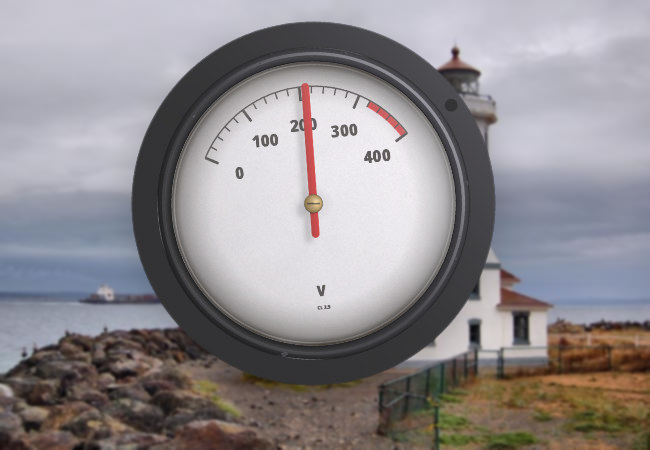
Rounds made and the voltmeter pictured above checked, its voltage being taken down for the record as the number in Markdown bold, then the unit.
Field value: **210** V
